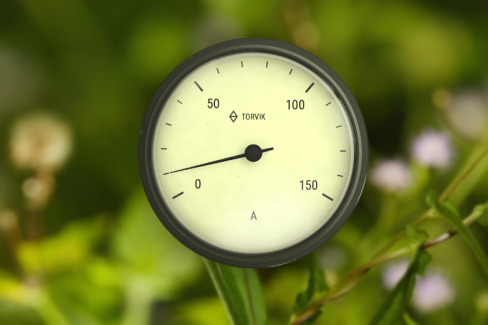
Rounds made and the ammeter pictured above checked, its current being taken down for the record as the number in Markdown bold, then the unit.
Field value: **10** A
